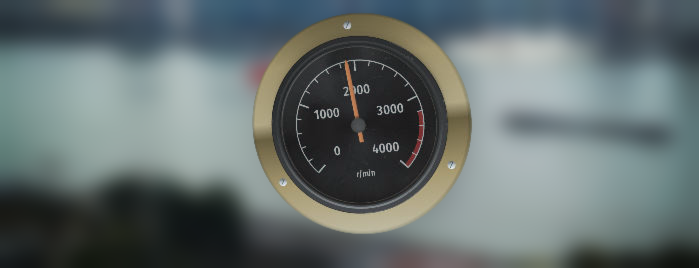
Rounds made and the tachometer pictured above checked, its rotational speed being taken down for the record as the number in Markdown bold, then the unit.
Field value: **1900** rpm
